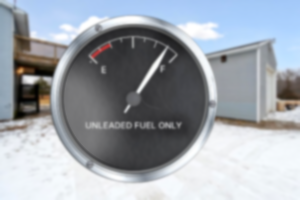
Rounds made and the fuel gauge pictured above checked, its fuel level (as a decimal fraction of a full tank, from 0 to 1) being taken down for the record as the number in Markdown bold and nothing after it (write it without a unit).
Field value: **0.875**
